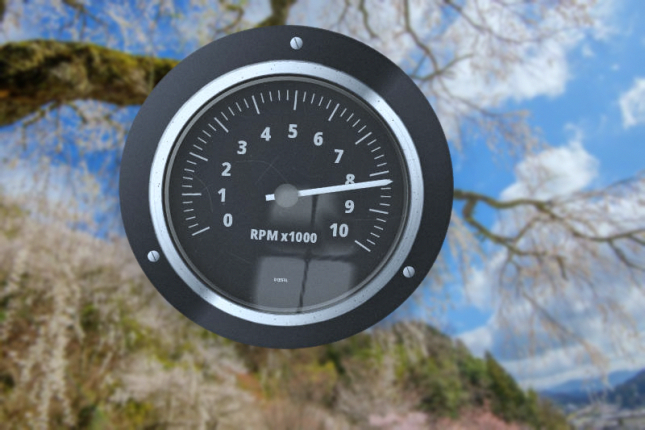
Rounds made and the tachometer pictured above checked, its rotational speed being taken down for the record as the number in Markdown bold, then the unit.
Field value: **8200** rpm
